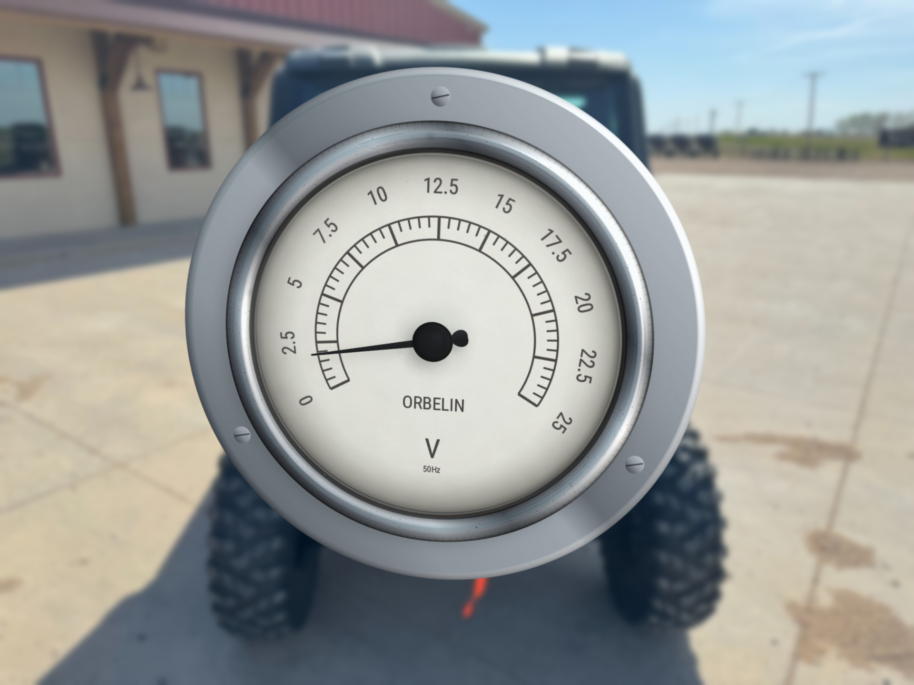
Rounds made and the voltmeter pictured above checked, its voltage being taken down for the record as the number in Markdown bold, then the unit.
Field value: **2** V
